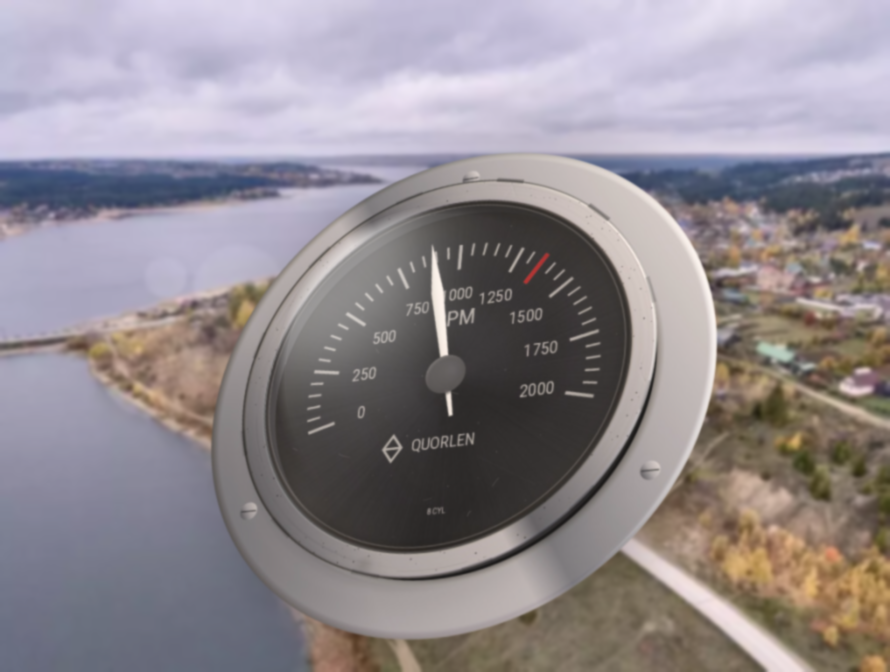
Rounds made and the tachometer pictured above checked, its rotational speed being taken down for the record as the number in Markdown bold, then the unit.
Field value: **900** rpm
